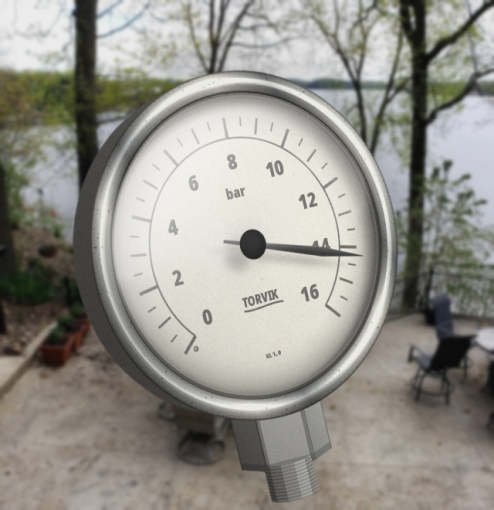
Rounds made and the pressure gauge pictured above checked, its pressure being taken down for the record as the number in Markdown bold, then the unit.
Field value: **14.25** bar
